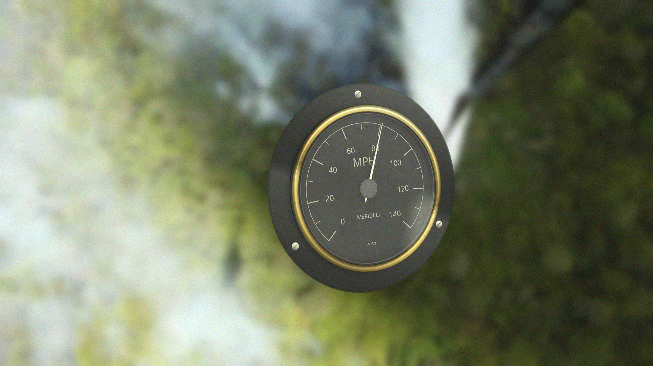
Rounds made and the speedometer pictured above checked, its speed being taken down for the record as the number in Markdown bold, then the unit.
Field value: **80** mph
